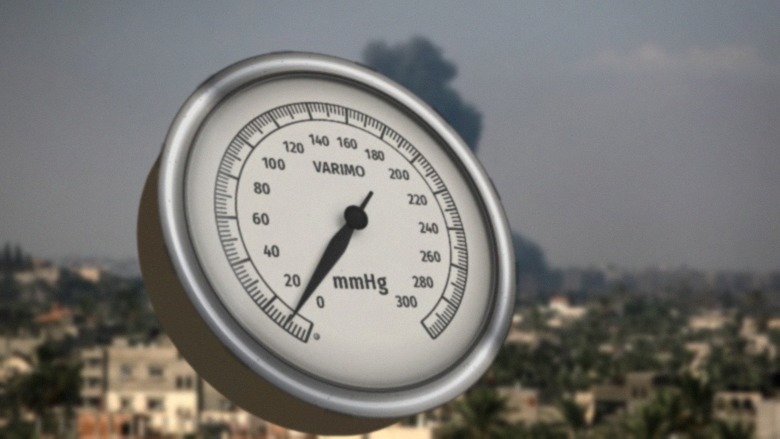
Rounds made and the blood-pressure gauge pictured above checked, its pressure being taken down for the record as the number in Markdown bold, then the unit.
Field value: **10** mmHg
